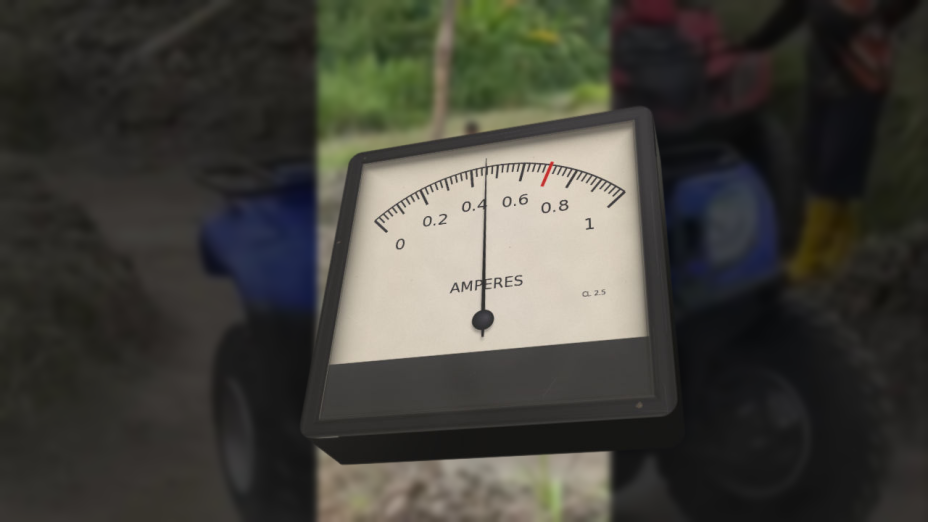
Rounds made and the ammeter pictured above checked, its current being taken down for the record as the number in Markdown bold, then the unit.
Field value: **0.46** A
